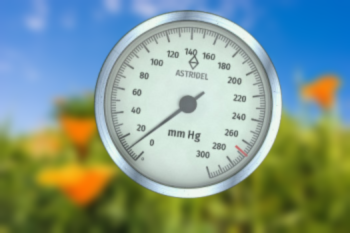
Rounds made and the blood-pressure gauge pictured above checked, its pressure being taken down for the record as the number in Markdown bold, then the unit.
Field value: **10** mmHg
